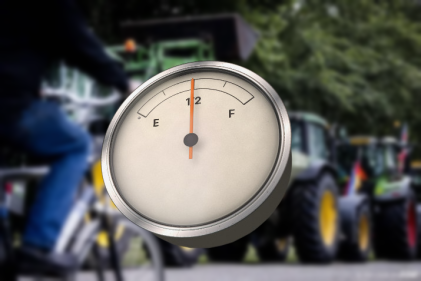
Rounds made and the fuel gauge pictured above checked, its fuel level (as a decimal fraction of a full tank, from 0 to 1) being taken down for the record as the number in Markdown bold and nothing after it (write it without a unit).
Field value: **0.5**
